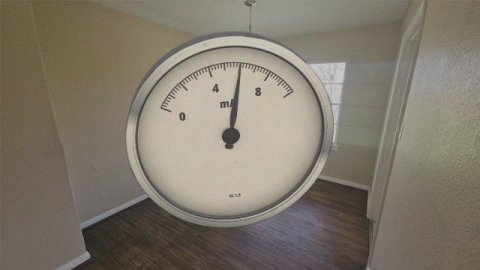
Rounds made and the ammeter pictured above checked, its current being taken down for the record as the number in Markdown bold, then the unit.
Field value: **6** mA
